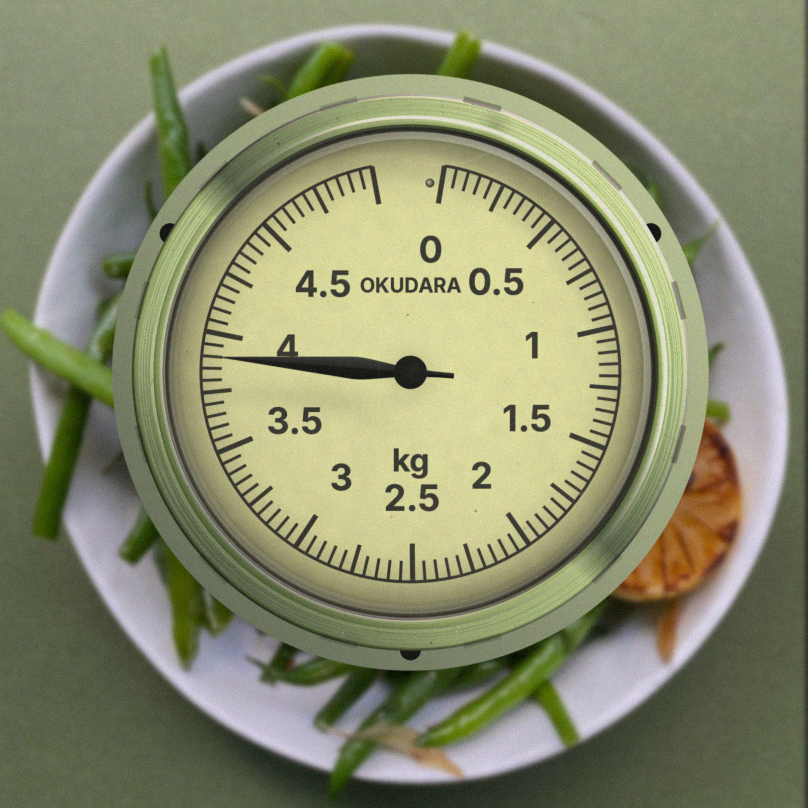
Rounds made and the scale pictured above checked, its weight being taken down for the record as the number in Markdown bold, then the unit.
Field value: **3.9** kg
